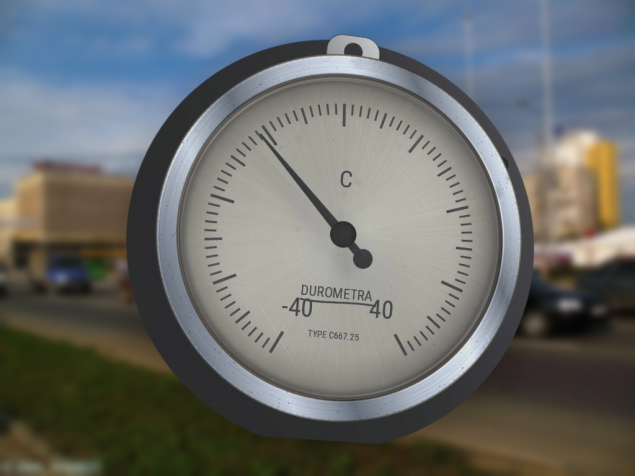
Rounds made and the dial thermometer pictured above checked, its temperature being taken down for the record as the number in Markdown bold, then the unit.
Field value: **-11** °C
